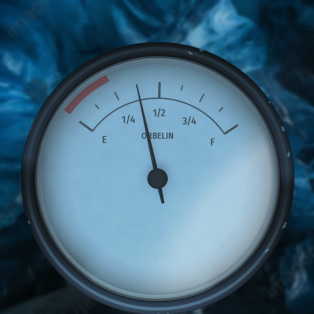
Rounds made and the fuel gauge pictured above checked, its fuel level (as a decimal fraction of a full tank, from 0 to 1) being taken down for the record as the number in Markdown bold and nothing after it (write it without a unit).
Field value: **0.375**
